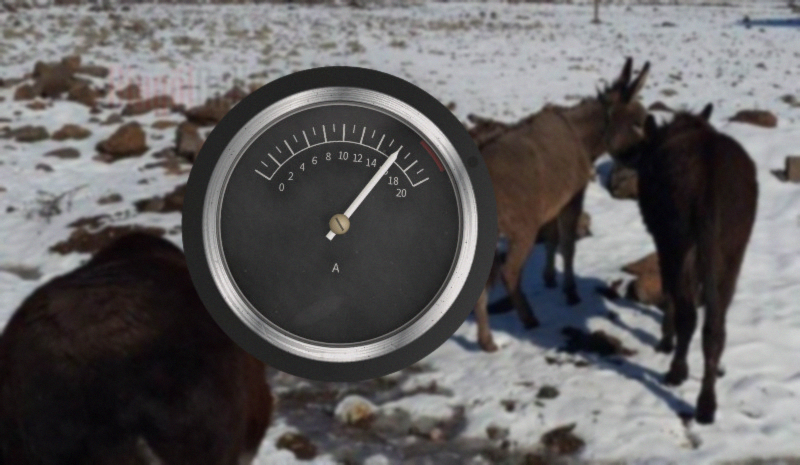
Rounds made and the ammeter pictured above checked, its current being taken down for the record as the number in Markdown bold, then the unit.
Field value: **16** A
